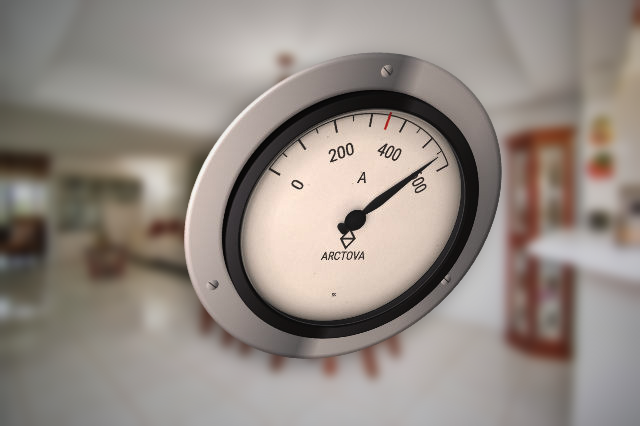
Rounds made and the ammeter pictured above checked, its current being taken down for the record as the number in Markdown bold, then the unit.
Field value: **550** A
